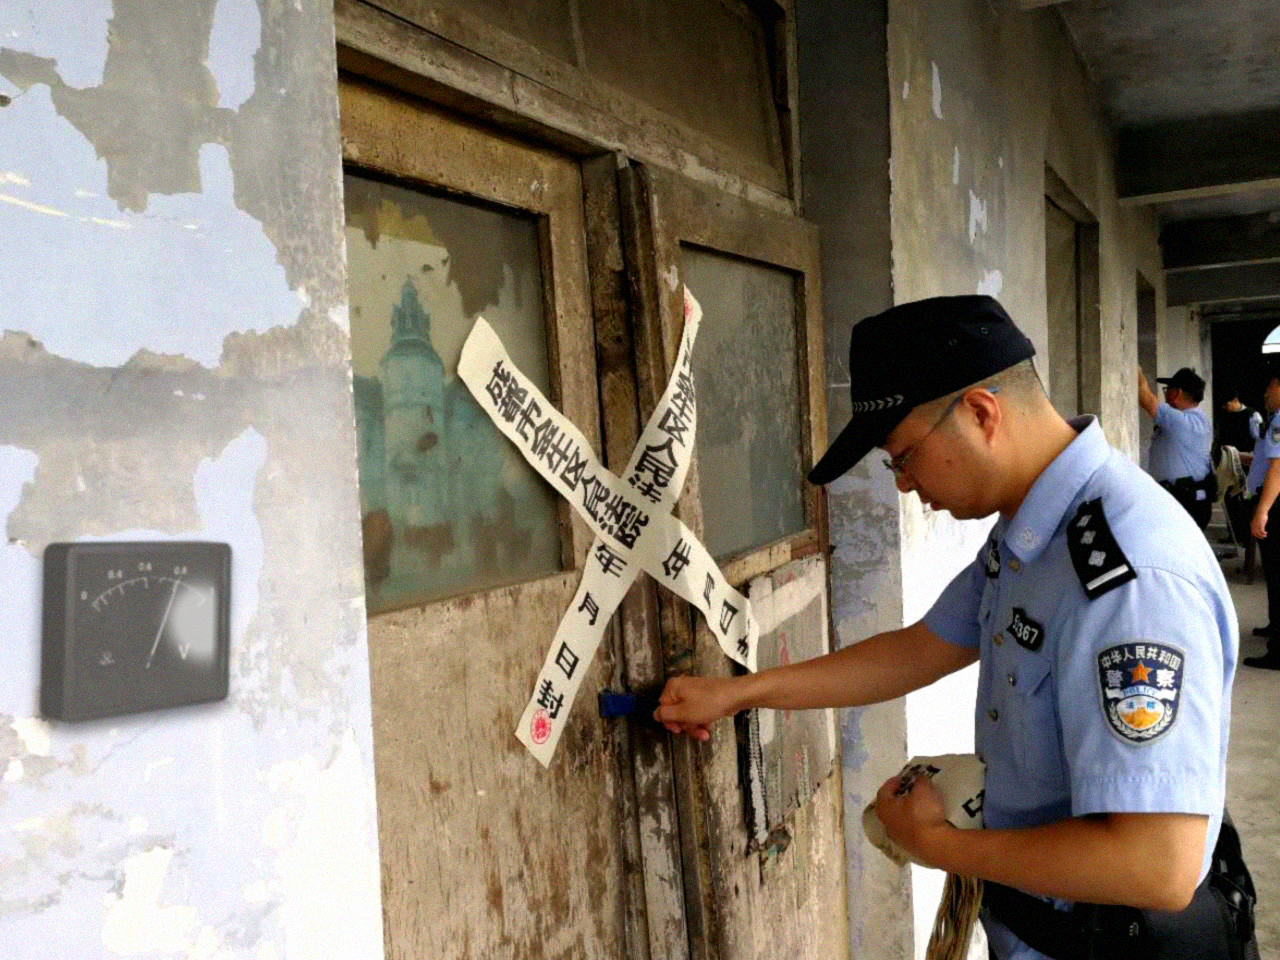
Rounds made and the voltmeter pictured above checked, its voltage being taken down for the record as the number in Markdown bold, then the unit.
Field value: **0.8** V
